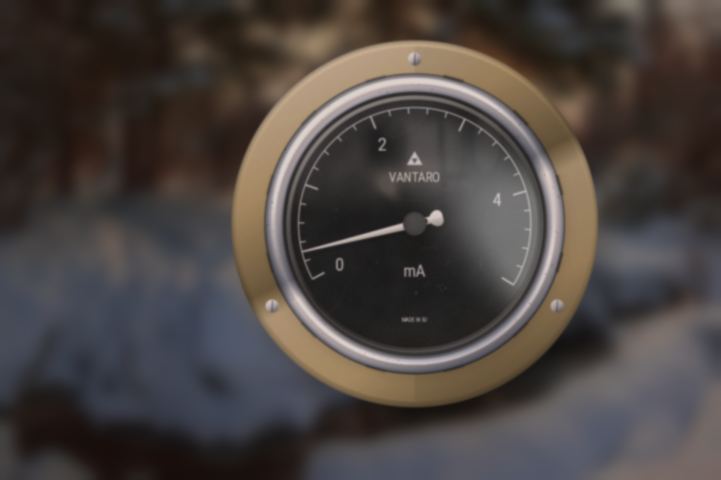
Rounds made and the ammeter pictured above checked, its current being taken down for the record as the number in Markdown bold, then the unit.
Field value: **0.3** mA
